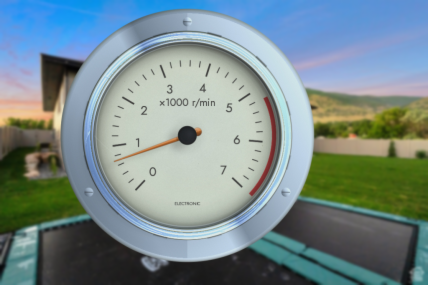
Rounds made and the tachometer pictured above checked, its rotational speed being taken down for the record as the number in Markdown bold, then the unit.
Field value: **700** rpm
